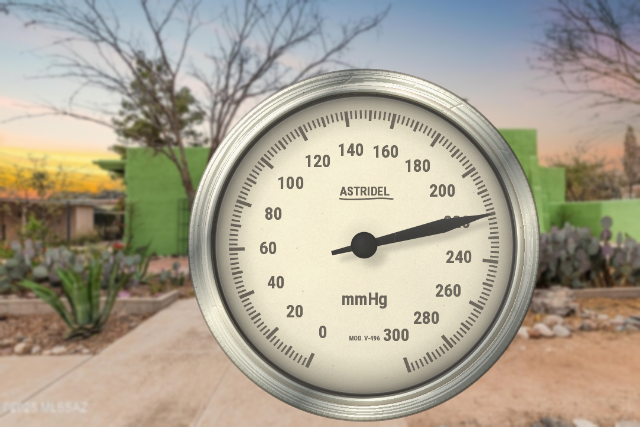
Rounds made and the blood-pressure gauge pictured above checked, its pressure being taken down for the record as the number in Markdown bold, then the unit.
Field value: **220** mmHg
